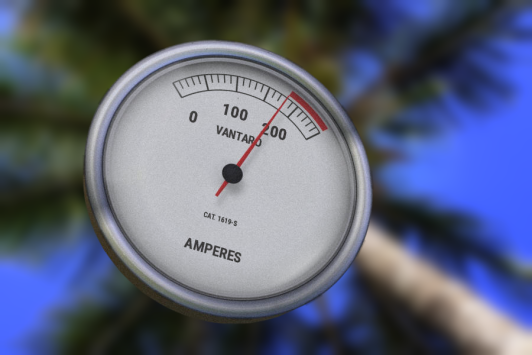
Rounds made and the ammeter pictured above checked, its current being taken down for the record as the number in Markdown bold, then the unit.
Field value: **180** A
